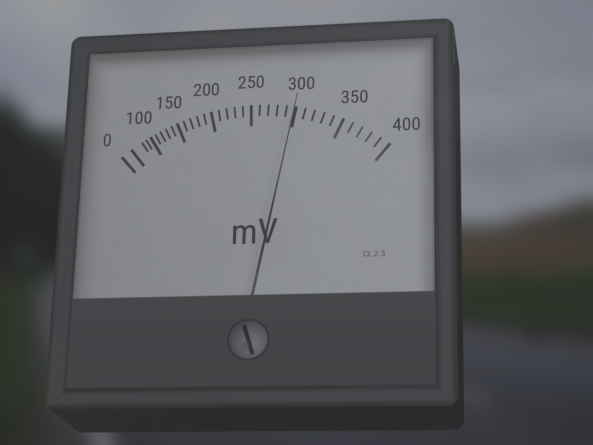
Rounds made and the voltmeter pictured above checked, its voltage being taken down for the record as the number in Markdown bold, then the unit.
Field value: **300** mV
